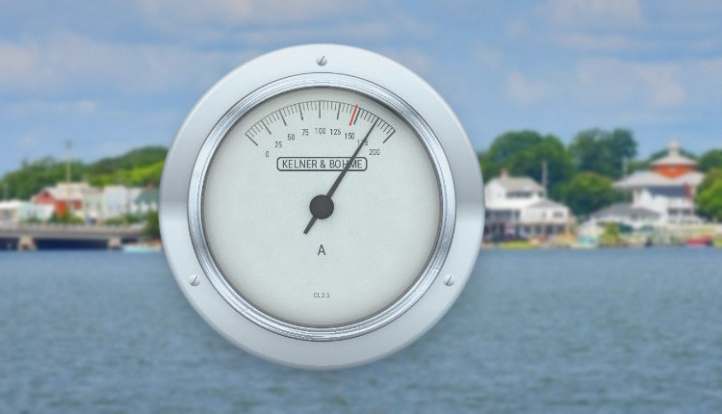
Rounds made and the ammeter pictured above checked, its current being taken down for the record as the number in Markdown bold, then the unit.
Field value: **175** A
